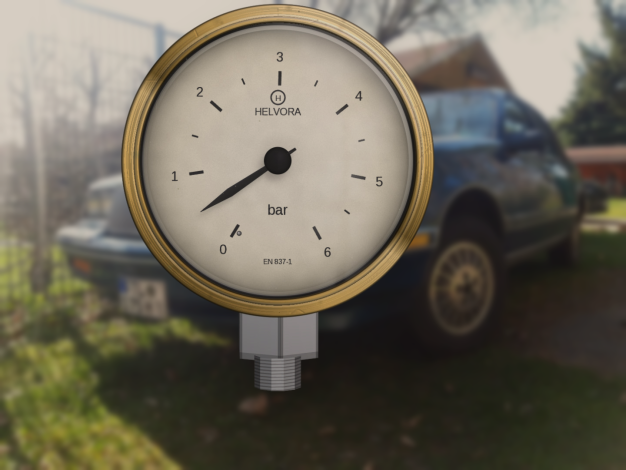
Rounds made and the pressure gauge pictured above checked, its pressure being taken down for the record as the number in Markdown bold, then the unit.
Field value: **0.5** bar
